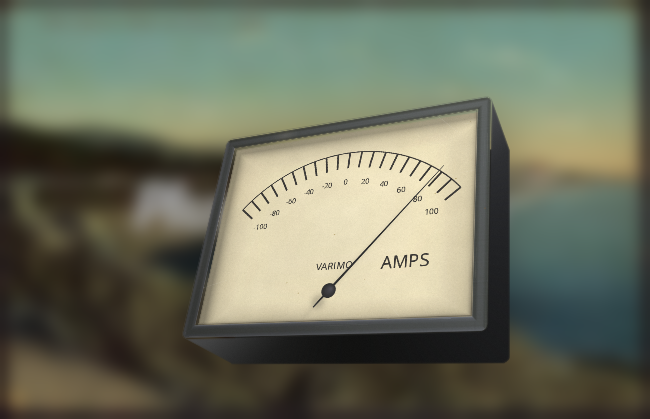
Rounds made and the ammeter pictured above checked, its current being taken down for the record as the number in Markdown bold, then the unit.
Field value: **80** A
